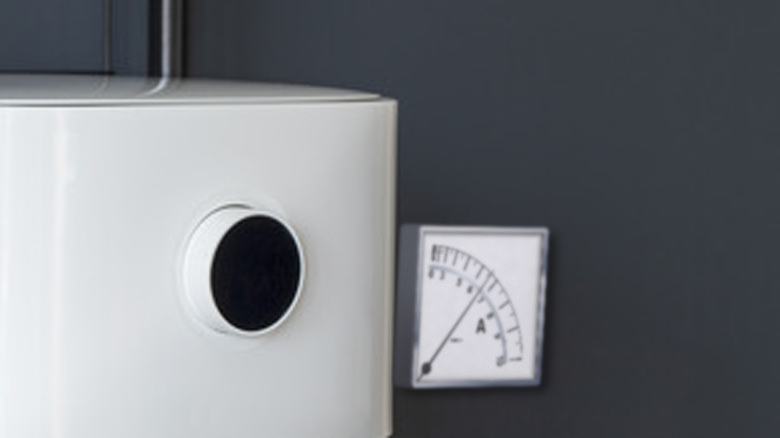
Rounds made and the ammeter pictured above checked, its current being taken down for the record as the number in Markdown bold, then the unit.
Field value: **6.5** A
